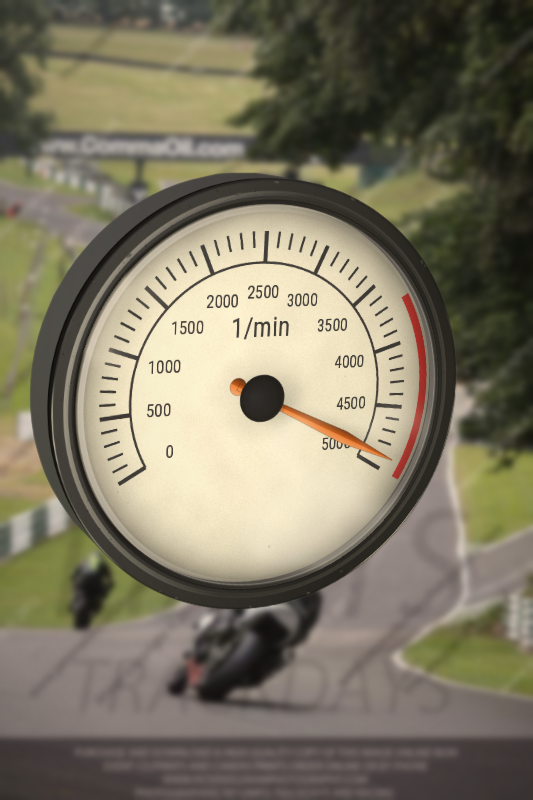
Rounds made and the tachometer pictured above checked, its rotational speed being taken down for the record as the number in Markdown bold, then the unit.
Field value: **4900** rpm
